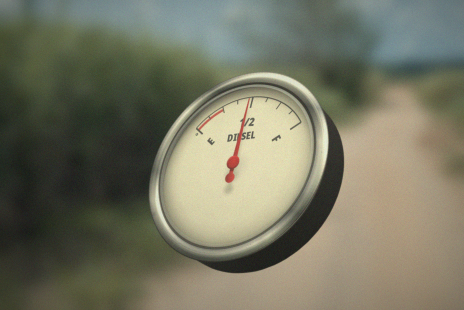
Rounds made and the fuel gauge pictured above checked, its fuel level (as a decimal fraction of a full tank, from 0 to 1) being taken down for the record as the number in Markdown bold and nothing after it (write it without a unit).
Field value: **0.5**
